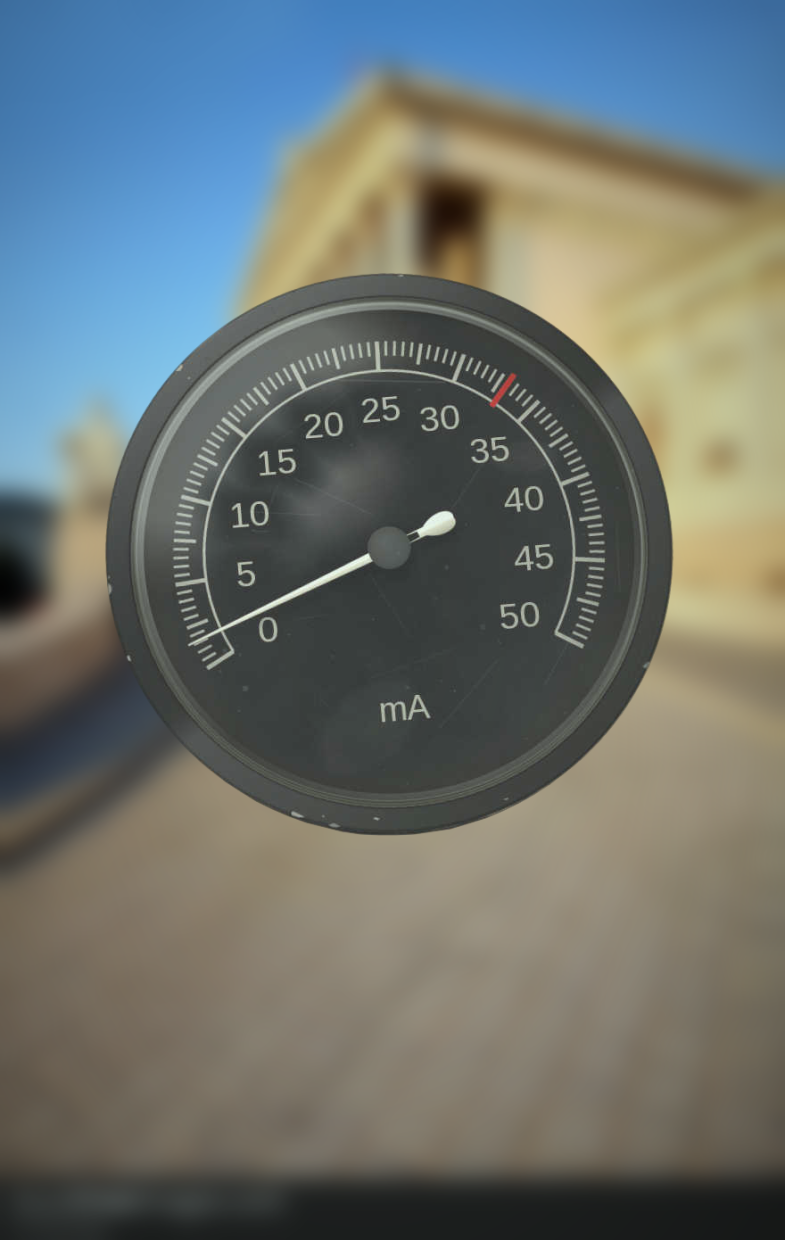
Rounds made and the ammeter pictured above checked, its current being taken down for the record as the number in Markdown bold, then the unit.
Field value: **1.5** mA
